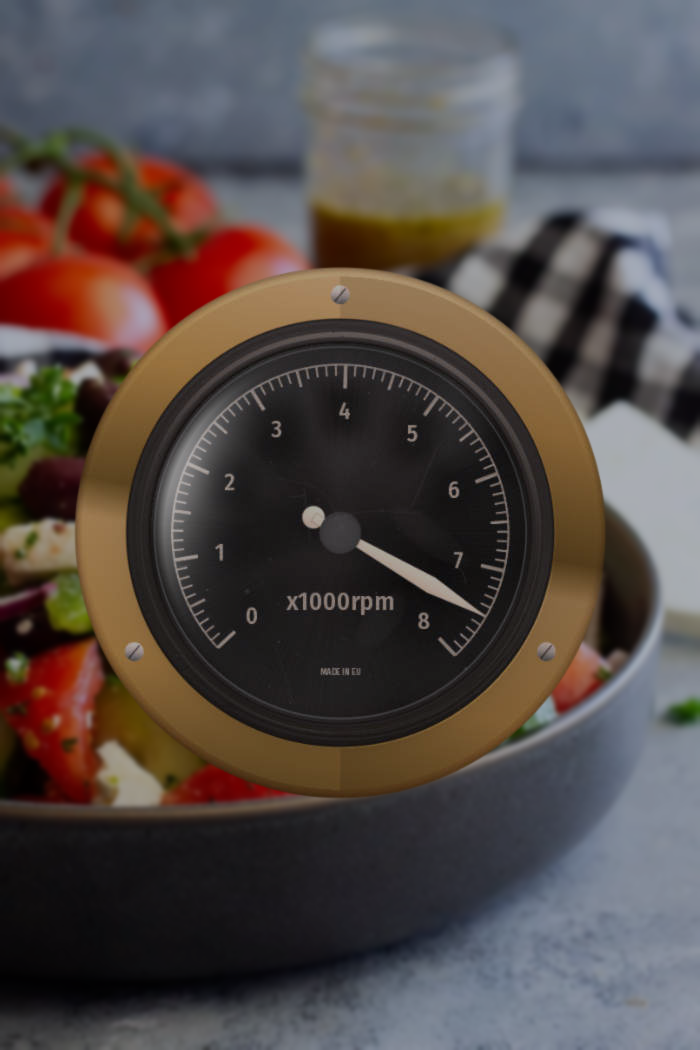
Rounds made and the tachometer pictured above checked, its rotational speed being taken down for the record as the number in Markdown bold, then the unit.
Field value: **7500** rpm
